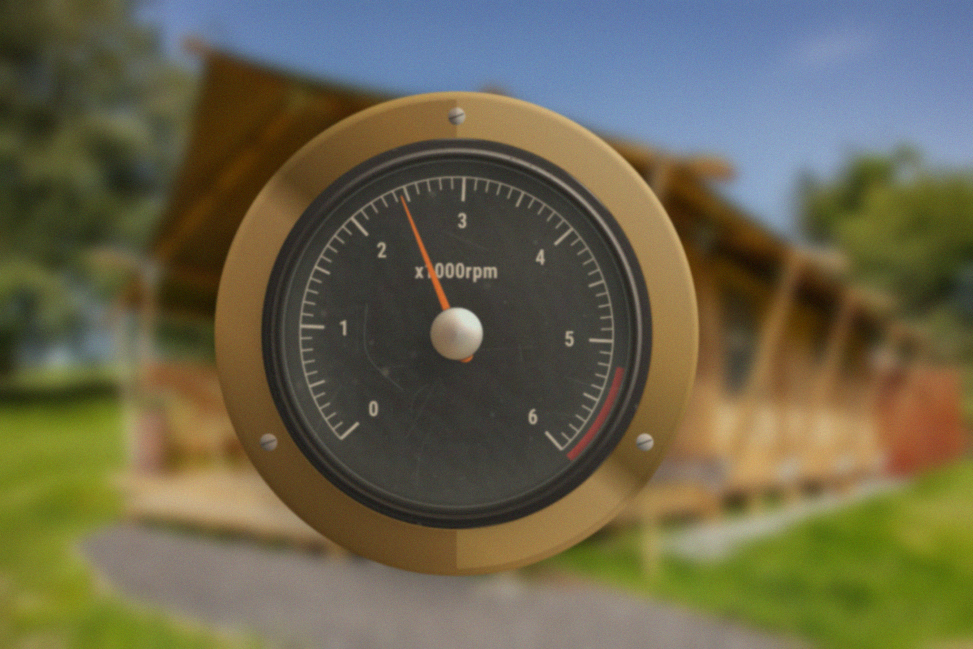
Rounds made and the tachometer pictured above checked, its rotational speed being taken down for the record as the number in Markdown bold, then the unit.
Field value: **2450** rpm
